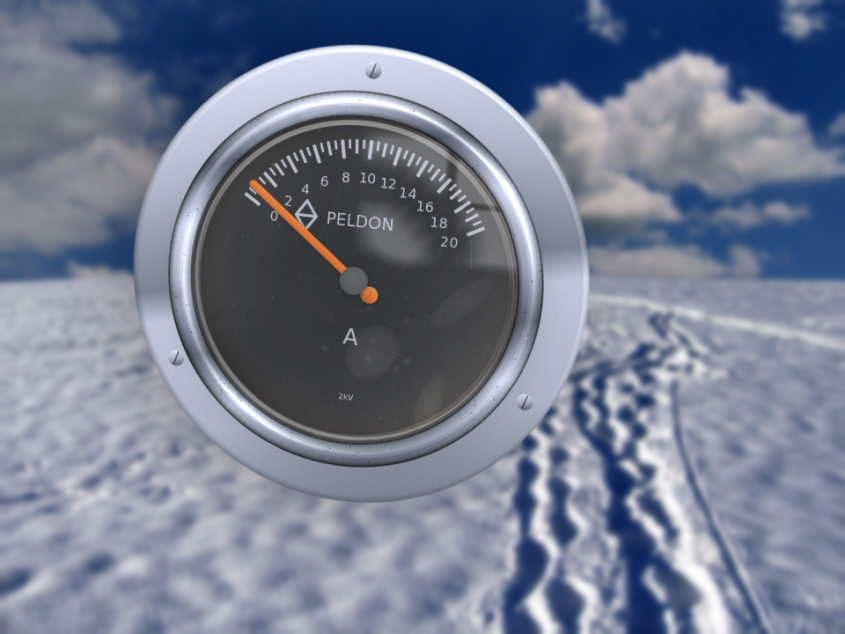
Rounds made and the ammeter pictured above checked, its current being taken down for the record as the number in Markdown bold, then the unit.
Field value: **1** A
